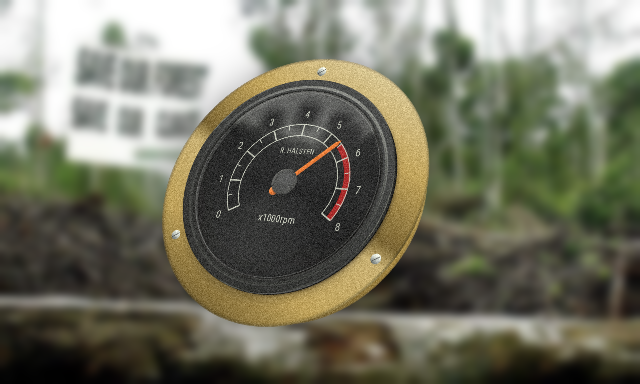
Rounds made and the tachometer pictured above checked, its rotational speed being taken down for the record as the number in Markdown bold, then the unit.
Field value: **5500** rpm
